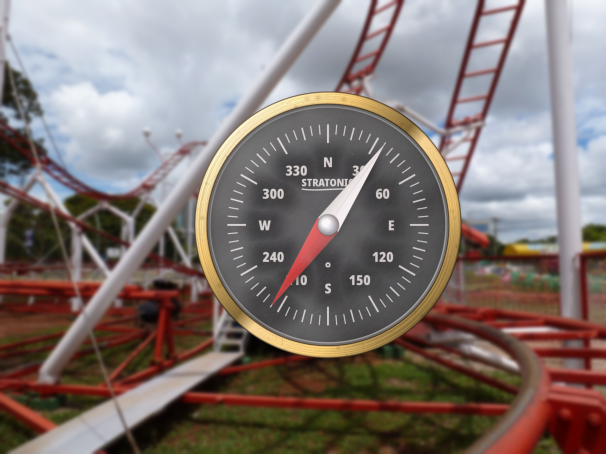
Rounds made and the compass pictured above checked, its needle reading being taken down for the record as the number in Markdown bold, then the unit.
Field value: **215** °
